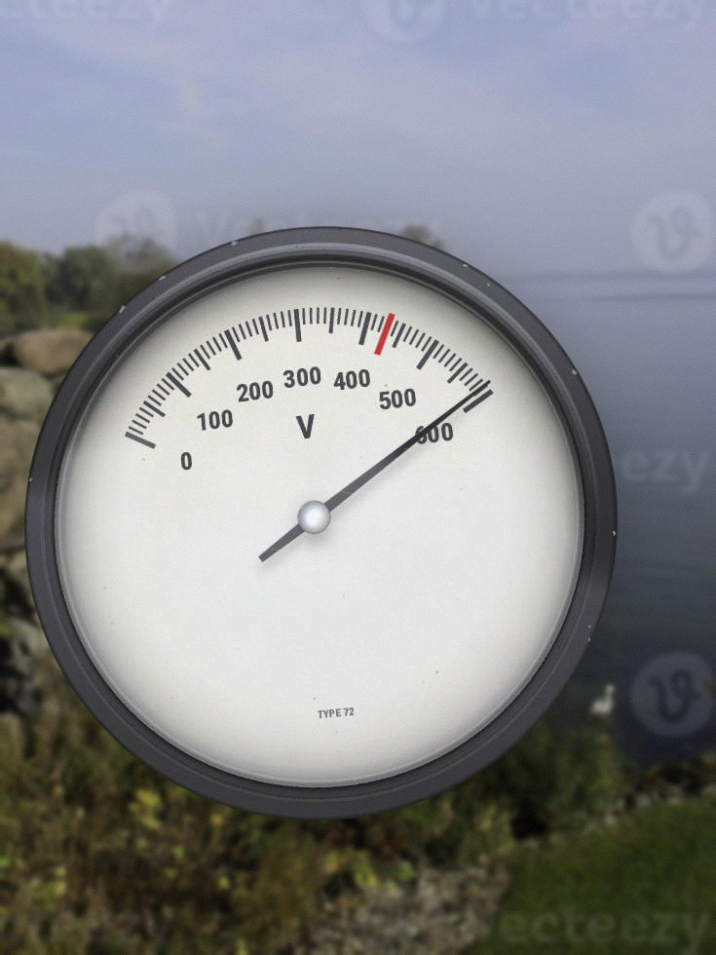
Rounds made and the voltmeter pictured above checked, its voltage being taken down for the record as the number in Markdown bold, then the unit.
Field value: **590** V
